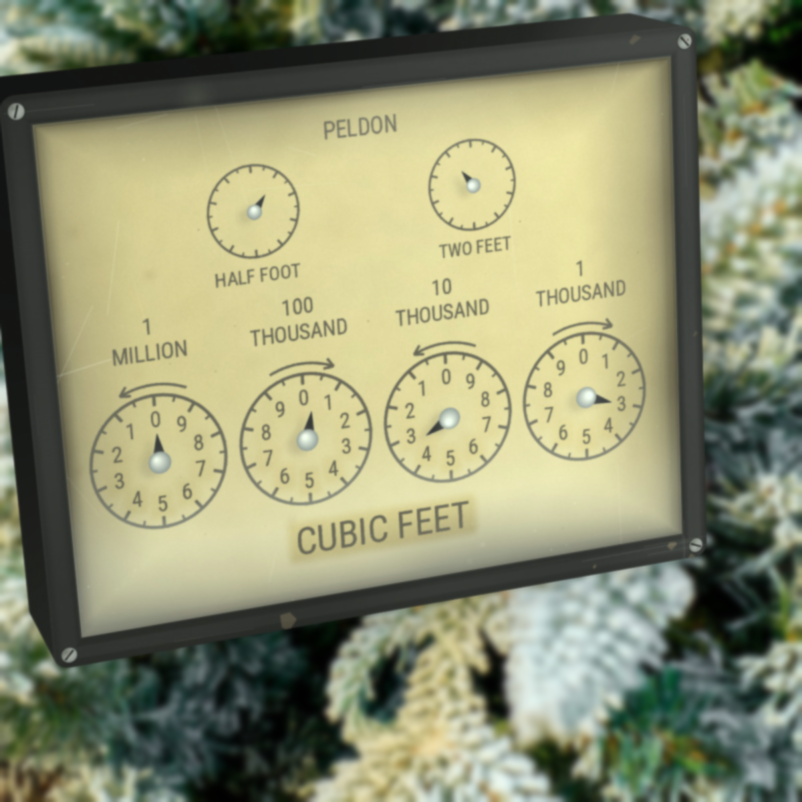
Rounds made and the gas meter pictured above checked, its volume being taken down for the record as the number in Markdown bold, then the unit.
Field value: **3300** ft³
